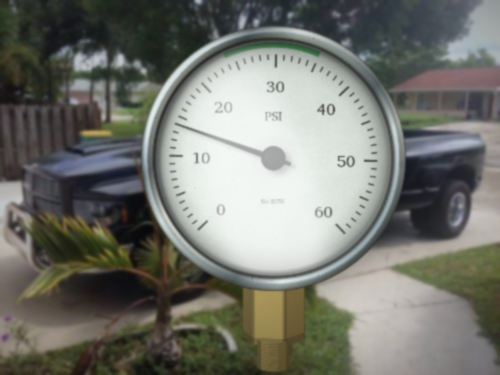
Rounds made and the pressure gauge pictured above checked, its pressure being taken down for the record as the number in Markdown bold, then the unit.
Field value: **14** psi
